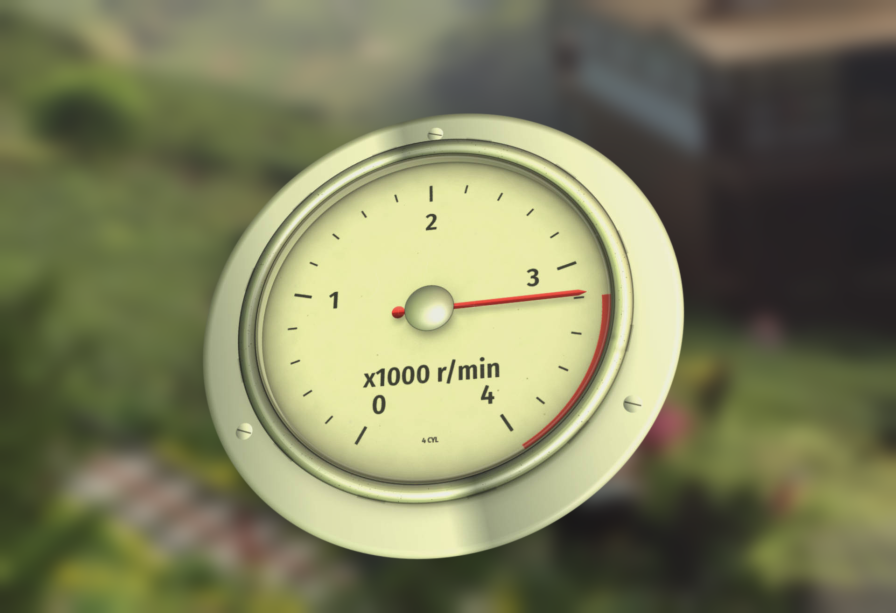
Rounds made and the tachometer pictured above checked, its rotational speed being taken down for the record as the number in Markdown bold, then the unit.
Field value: **3200** rpm
